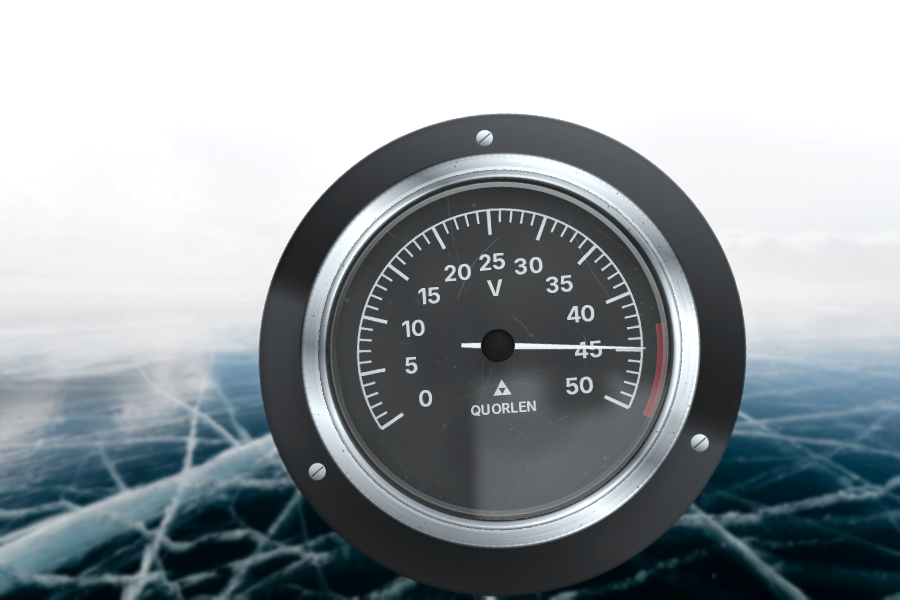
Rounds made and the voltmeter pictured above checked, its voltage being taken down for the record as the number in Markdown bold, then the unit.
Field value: **45** V
